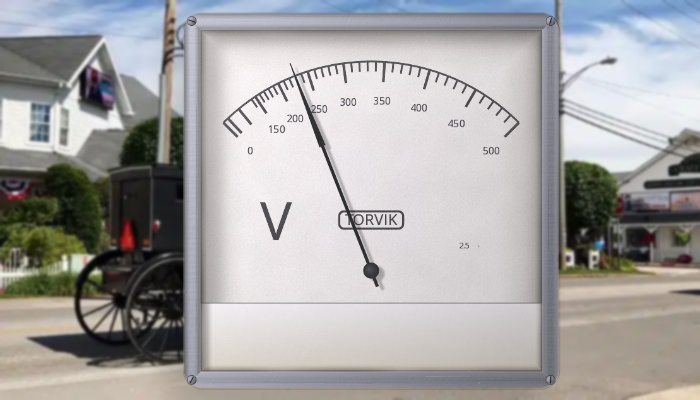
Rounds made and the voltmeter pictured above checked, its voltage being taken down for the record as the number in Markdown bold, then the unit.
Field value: **230** V
